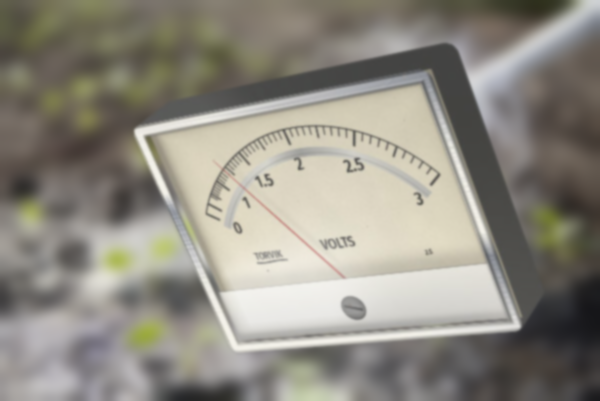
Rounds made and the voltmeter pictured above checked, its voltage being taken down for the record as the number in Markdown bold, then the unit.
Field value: **1.25** V
